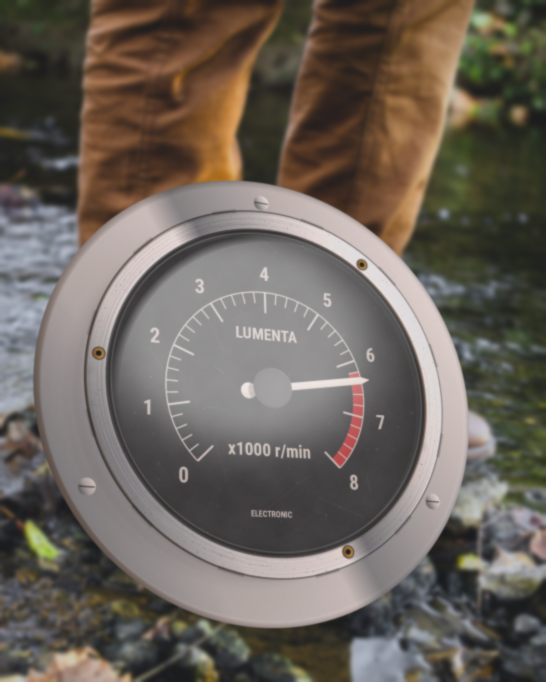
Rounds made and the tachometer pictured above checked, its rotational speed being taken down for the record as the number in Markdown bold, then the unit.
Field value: **6400** rpm
